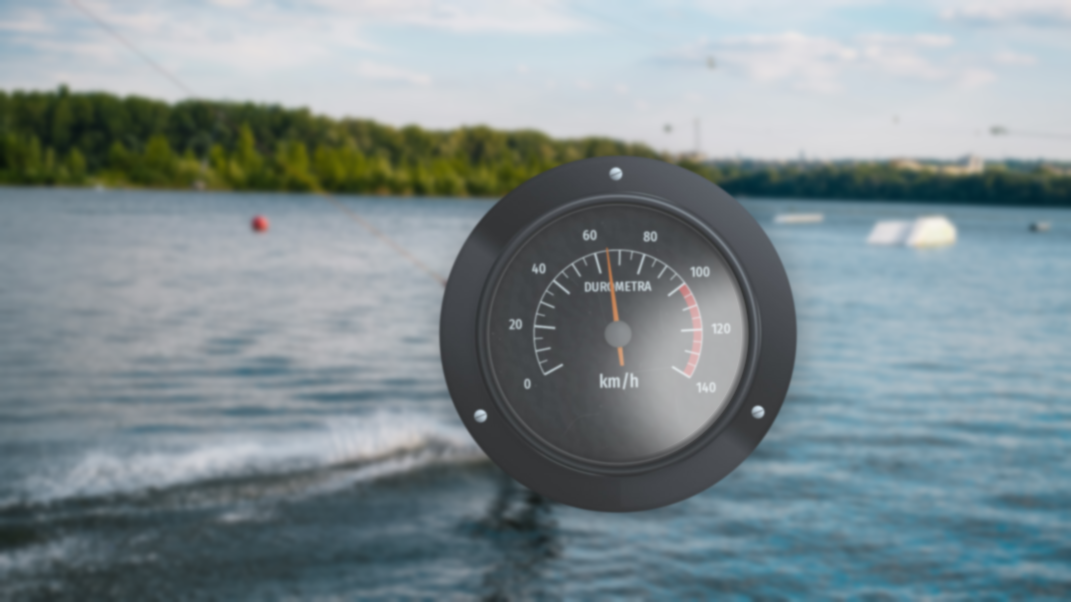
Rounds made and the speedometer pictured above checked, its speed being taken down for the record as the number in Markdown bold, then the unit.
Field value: **65** km/h
